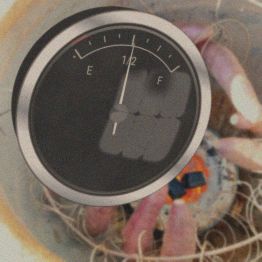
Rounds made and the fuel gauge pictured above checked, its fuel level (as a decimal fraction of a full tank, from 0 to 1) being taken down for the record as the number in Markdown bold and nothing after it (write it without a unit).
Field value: **0.5**
